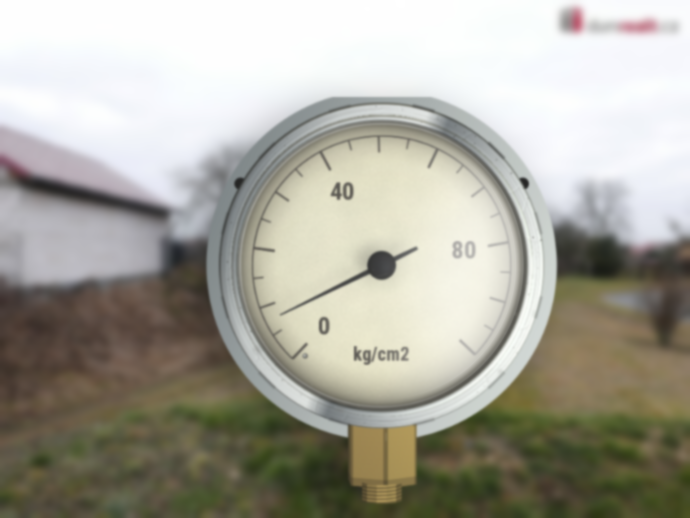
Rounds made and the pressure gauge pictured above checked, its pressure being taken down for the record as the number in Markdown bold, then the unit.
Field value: **7.5** kg/cm²
